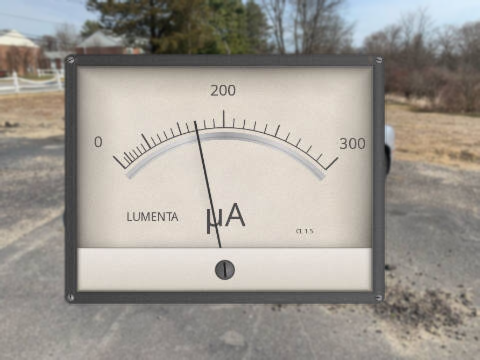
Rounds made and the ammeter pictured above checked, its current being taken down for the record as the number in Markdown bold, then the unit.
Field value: **170** µA
